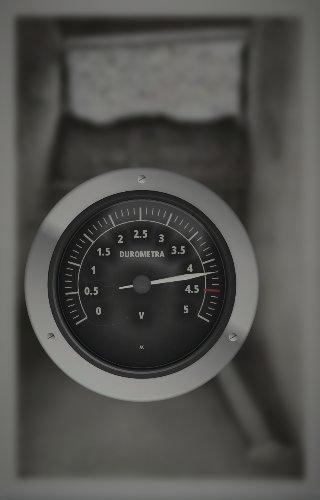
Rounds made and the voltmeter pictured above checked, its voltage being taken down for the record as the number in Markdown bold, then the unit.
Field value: **4.2** V
